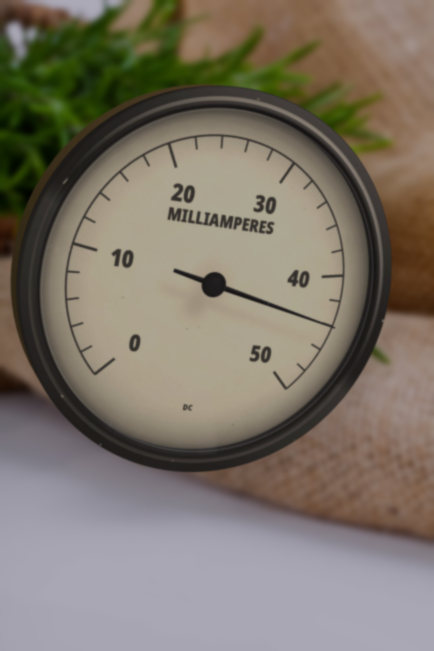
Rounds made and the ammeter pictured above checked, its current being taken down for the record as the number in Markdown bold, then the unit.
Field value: **44** mA
